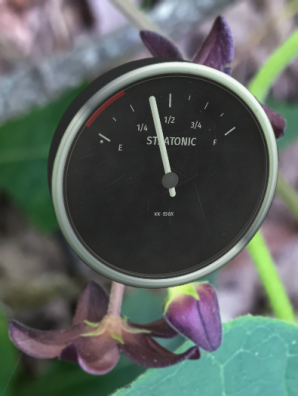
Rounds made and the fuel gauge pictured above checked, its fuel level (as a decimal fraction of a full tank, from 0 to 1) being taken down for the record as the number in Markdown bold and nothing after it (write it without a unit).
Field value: **0.375**
